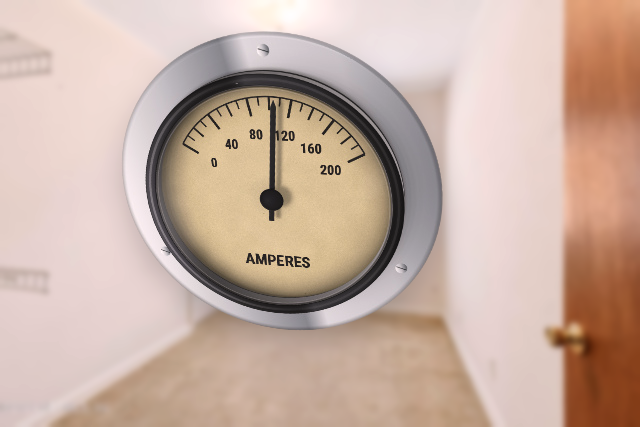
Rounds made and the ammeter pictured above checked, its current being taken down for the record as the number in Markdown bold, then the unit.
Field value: **105** A
